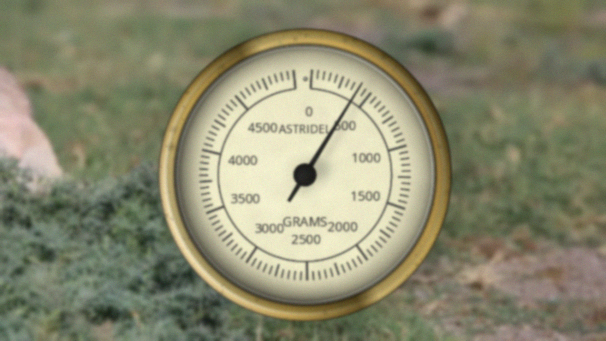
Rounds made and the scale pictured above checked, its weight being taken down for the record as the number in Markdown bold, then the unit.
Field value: **400** g
